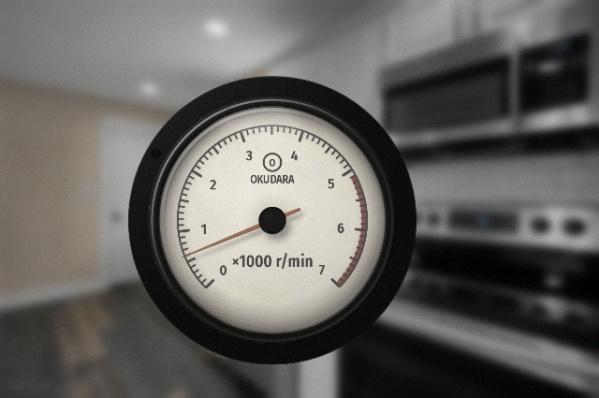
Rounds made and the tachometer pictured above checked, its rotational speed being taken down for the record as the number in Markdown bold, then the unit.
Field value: **600** rpm
